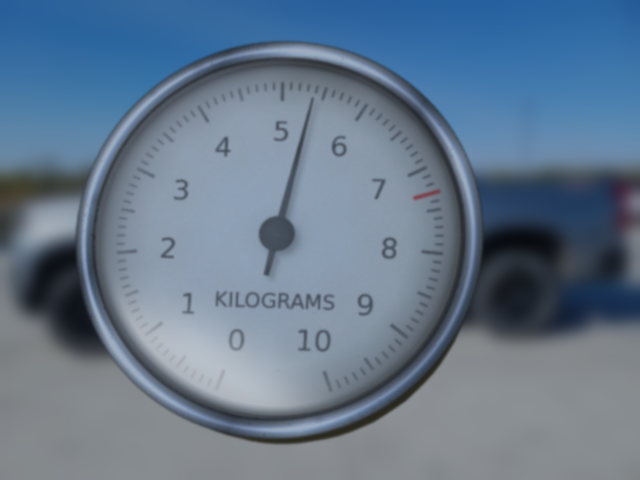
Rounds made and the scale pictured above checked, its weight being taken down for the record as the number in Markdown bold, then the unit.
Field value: **5.4** kg
